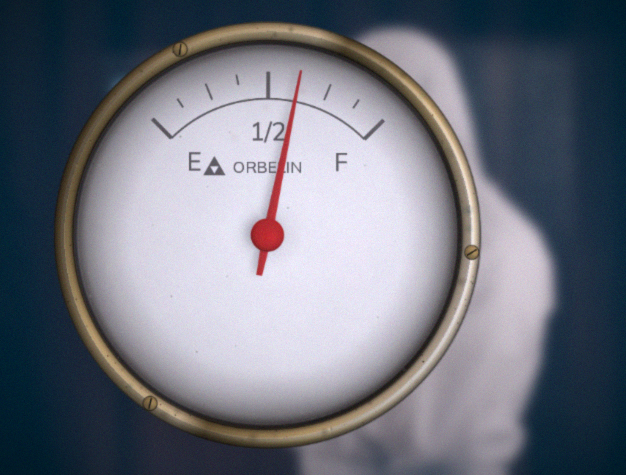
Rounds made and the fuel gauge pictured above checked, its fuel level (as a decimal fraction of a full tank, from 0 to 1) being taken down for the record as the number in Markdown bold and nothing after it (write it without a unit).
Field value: **0.625**
